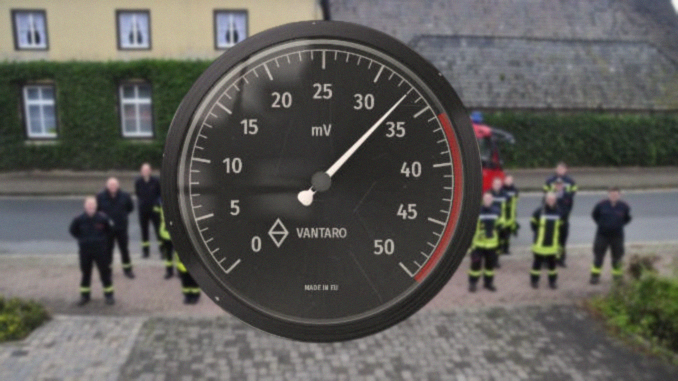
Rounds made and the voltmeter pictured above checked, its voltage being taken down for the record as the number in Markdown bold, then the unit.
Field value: **33** mV
